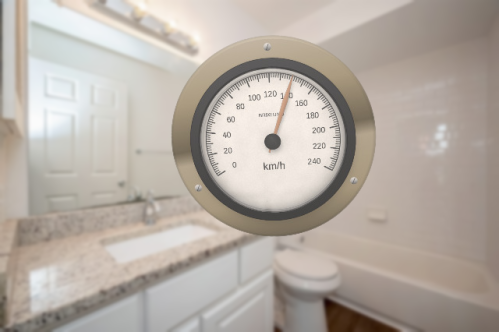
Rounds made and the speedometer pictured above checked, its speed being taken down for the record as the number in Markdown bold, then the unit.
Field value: **140** km/h
